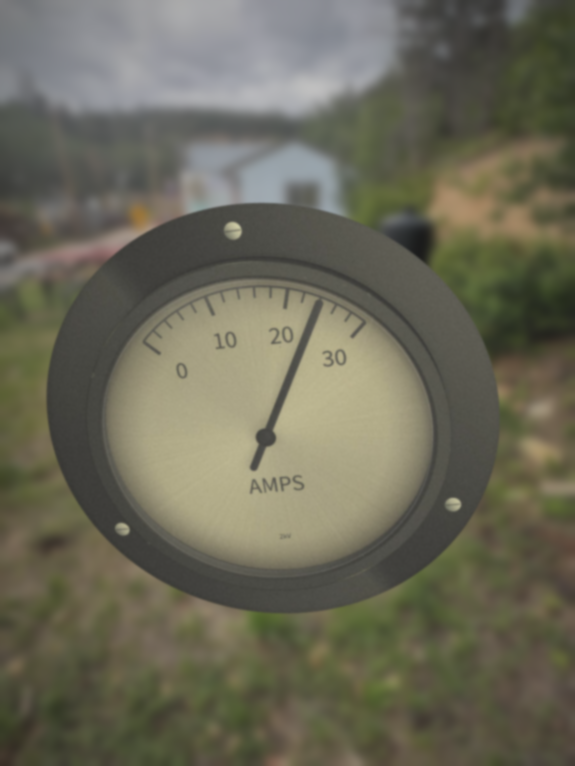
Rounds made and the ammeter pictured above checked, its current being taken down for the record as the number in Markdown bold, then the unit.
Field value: **24** A
